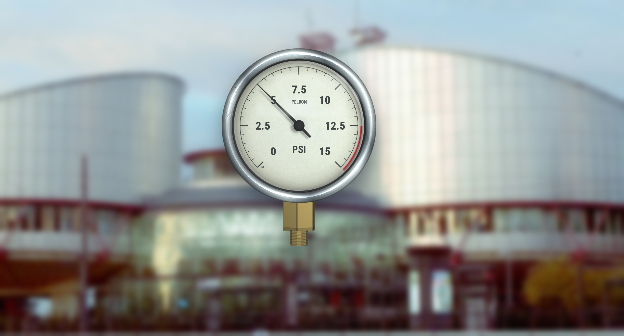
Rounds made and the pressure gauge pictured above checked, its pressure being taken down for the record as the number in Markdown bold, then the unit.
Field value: **5** psi
